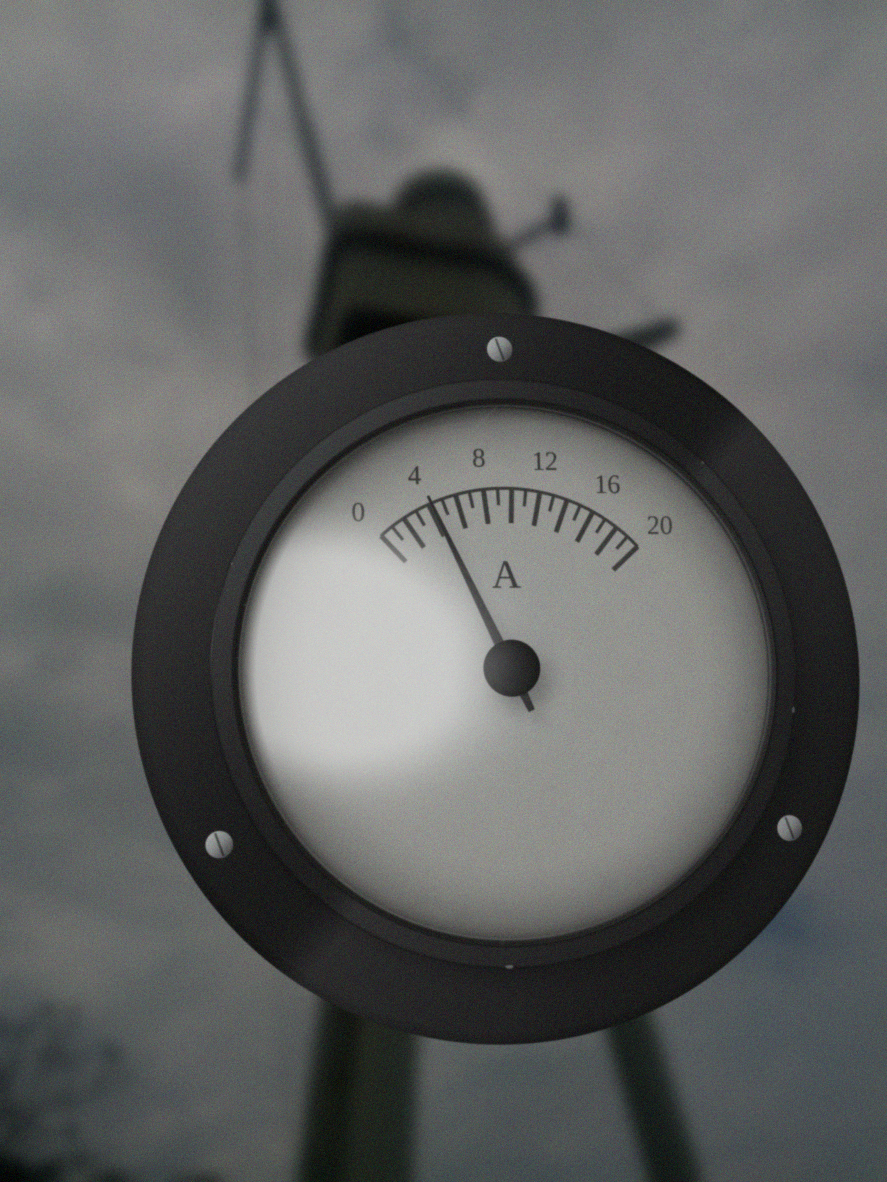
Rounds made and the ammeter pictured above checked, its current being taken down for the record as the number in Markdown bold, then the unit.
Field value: **4** A
